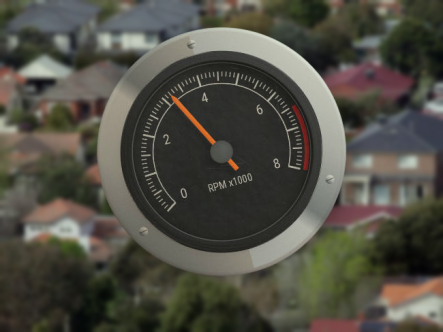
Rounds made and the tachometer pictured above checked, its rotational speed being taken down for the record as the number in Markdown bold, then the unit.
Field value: **3200** rpm
